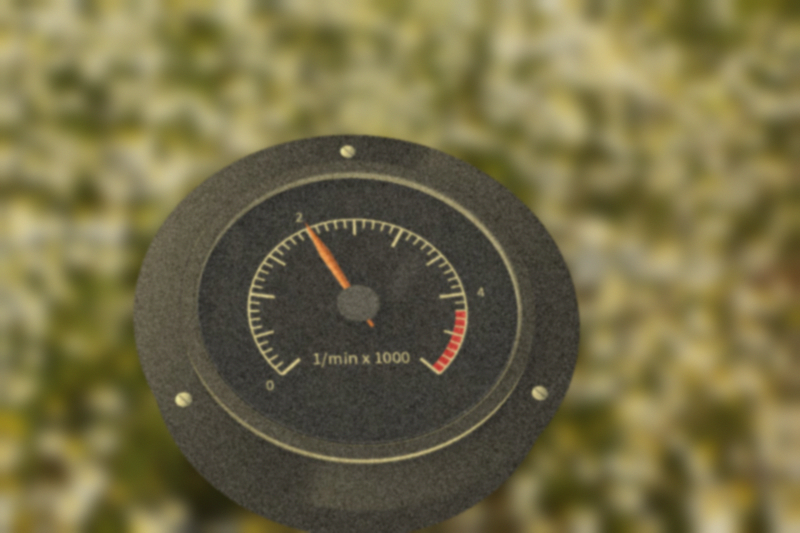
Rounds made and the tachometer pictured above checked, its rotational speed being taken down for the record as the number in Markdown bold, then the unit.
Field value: **2000** rpm
